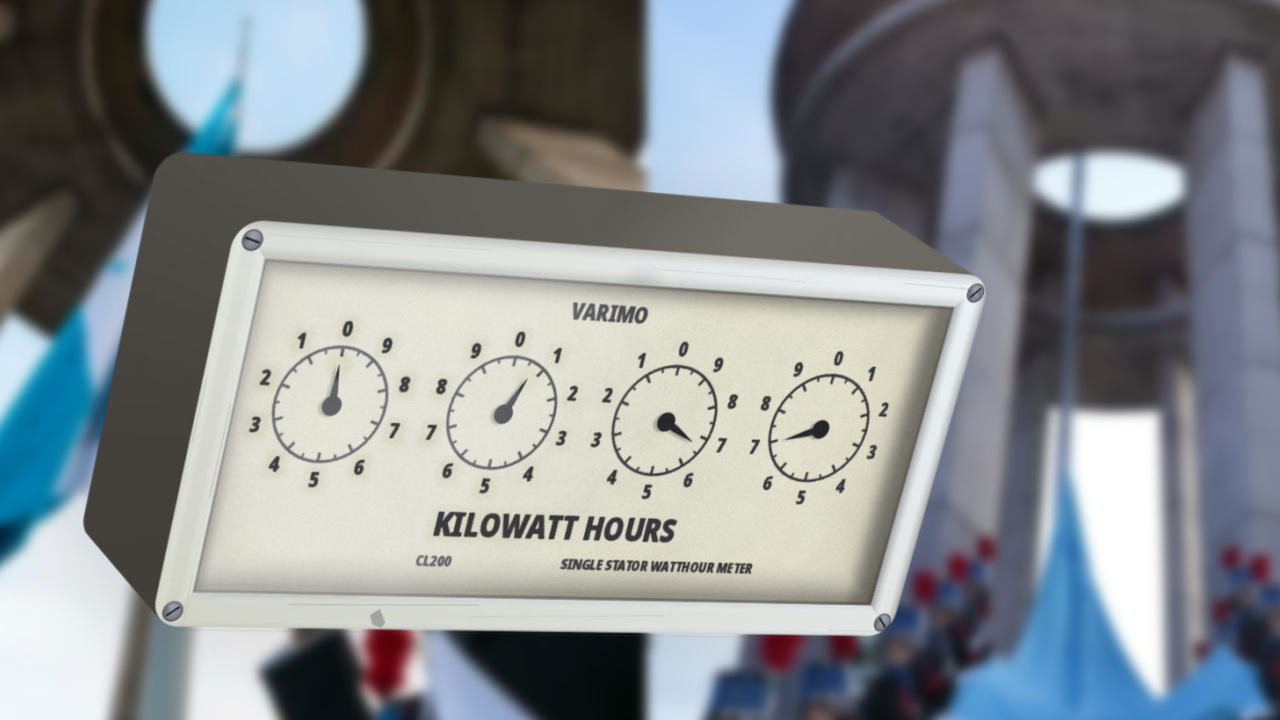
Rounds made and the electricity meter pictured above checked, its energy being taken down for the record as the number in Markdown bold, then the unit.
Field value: **67** kWh
